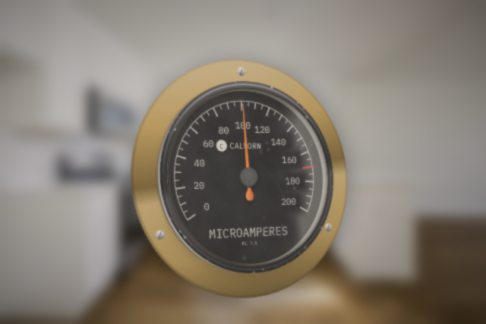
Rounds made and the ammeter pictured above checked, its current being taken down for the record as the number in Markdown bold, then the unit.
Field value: **100** µA
